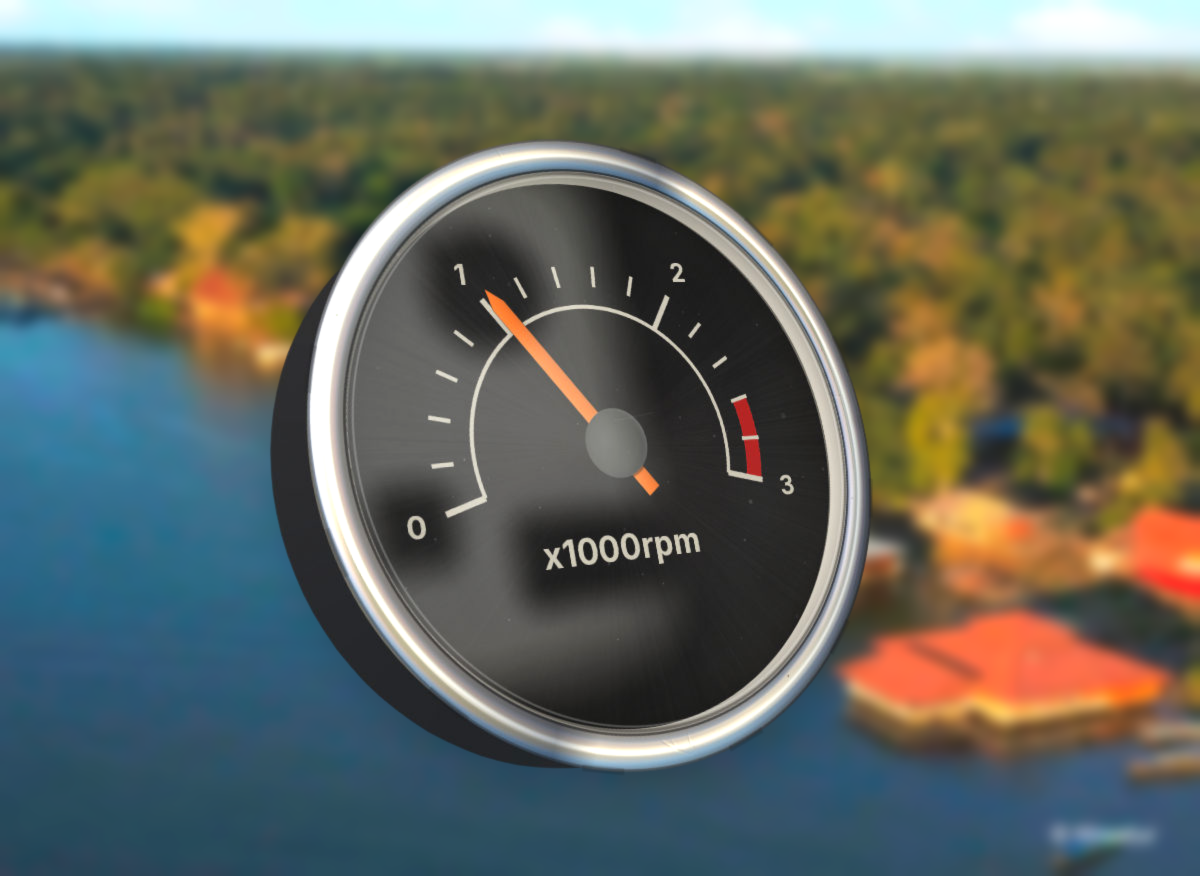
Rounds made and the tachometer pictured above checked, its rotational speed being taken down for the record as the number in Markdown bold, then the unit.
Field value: **1000** rpm
